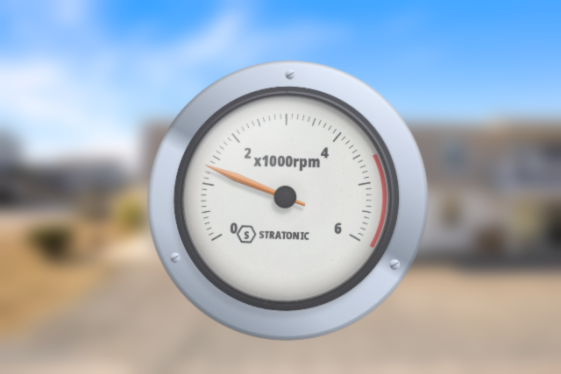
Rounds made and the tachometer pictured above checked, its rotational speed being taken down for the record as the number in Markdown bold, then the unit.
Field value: **1300** rpm
